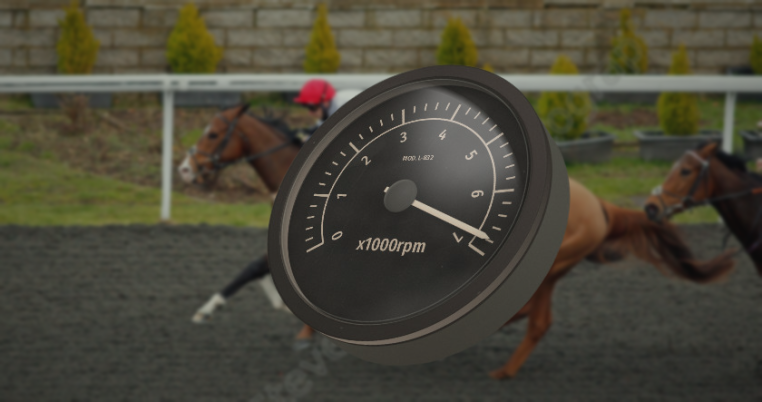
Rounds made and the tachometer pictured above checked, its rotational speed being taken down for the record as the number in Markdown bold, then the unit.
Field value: **6800** rpm
